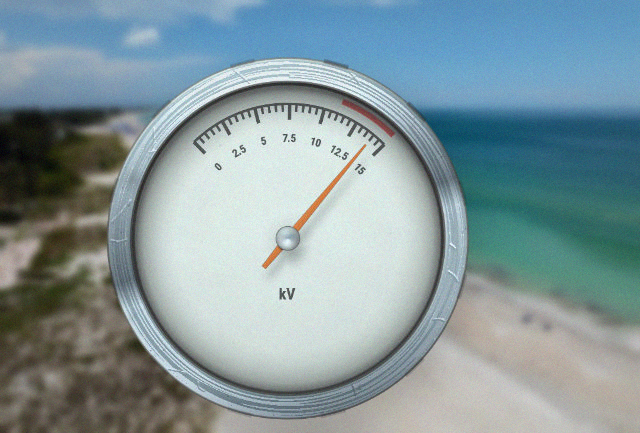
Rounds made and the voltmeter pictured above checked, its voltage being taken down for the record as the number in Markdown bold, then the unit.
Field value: **14** kV
